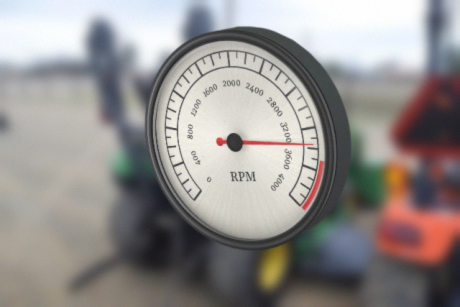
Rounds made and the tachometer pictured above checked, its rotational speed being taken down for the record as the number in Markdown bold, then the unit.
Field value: **3350** rpm
